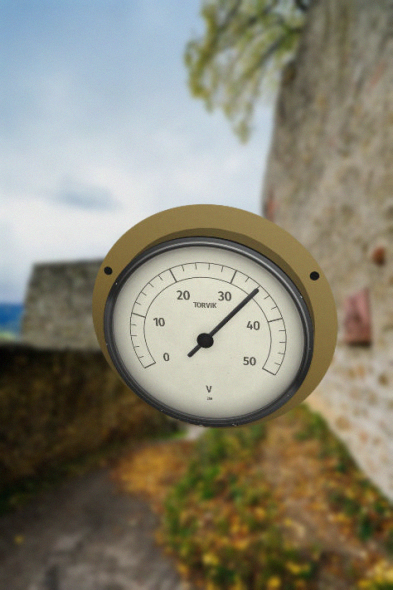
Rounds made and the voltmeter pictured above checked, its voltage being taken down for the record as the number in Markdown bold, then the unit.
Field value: **34** V
